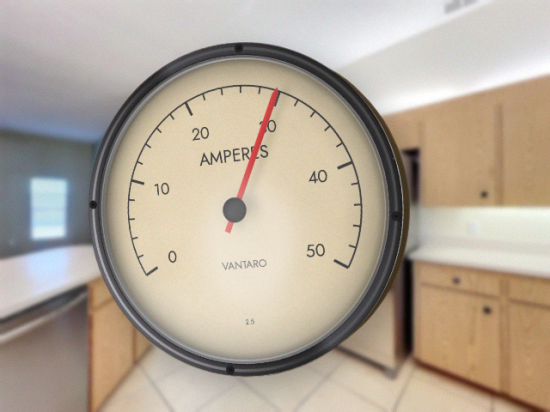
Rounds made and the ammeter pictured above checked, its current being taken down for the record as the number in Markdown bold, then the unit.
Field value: **30** A
